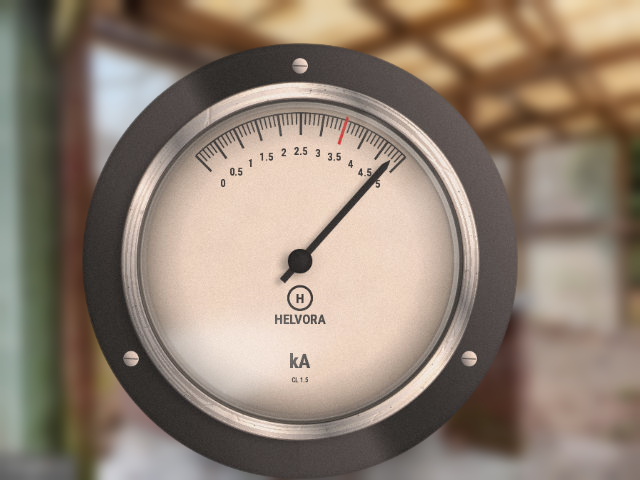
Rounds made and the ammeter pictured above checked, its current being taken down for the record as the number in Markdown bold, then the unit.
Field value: **4.8** kA
